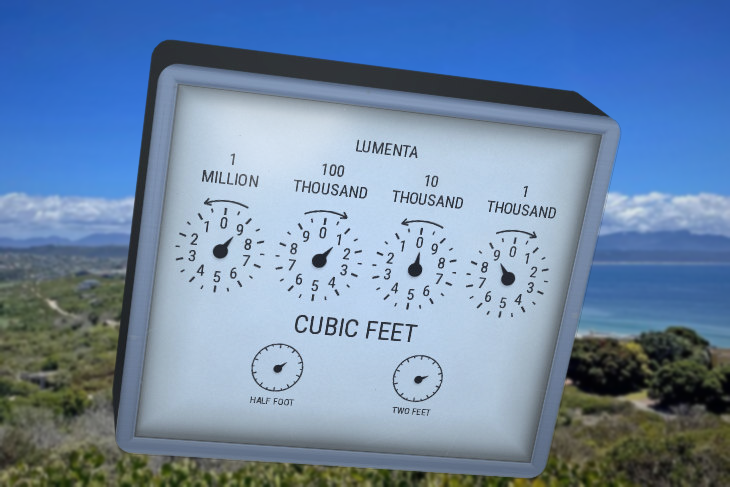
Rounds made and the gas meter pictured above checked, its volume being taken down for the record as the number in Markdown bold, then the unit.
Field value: **909900** ft³
